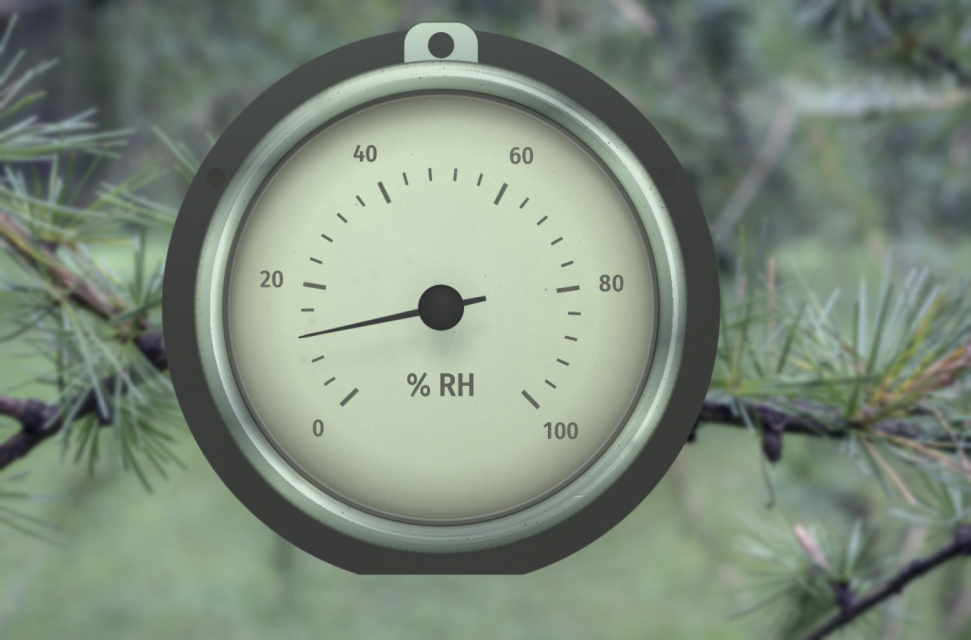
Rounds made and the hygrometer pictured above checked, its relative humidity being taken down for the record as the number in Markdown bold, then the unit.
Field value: **12** %
